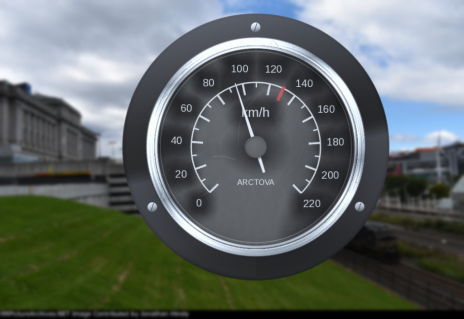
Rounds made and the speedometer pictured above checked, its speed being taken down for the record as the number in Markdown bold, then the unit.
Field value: **95** km/h
